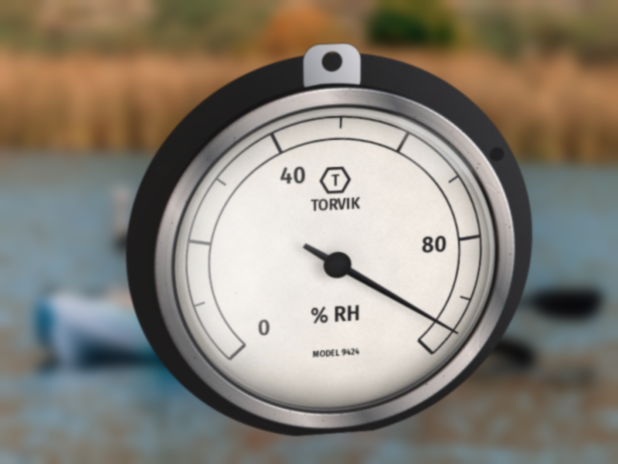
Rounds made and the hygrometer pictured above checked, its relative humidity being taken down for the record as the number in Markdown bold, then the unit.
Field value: **95** %
